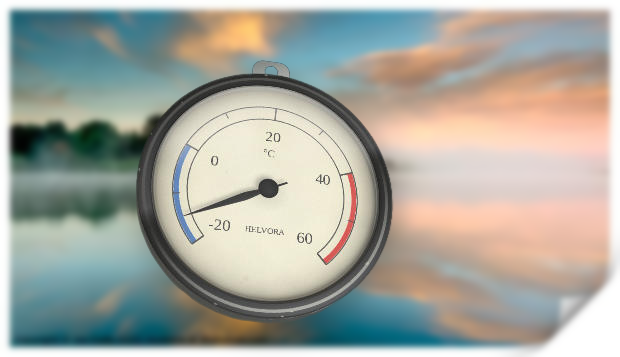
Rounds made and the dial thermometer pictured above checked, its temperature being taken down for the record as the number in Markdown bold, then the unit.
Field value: **-15** °C
